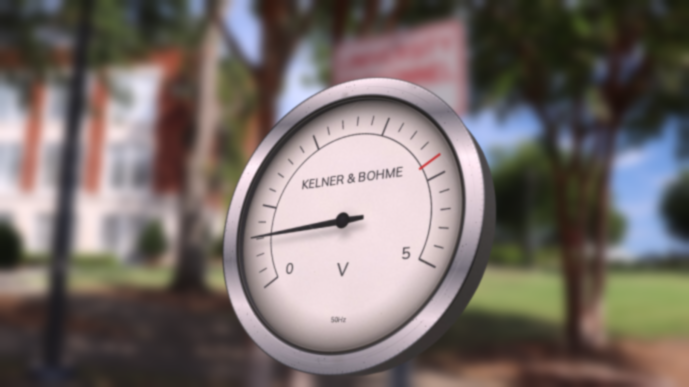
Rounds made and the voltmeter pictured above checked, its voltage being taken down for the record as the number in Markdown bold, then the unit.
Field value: **0.6** V
